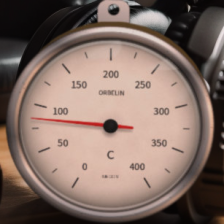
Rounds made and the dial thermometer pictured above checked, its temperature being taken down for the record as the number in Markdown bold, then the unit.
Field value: **87.5** °C
